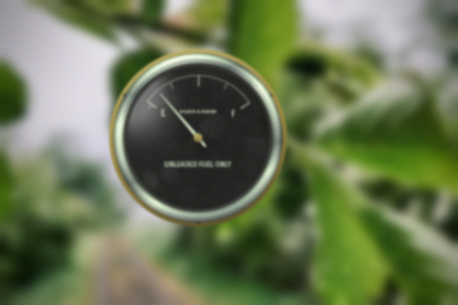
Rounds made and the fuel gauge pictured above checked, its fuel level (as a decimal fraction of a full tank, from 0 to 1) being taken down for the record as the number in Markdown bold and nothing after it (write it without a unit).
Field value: **0.125**
